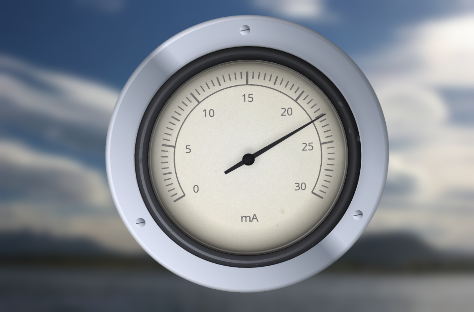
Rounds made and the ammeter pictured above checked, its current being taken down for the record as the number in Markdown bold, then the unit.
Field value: **22.5** mA
